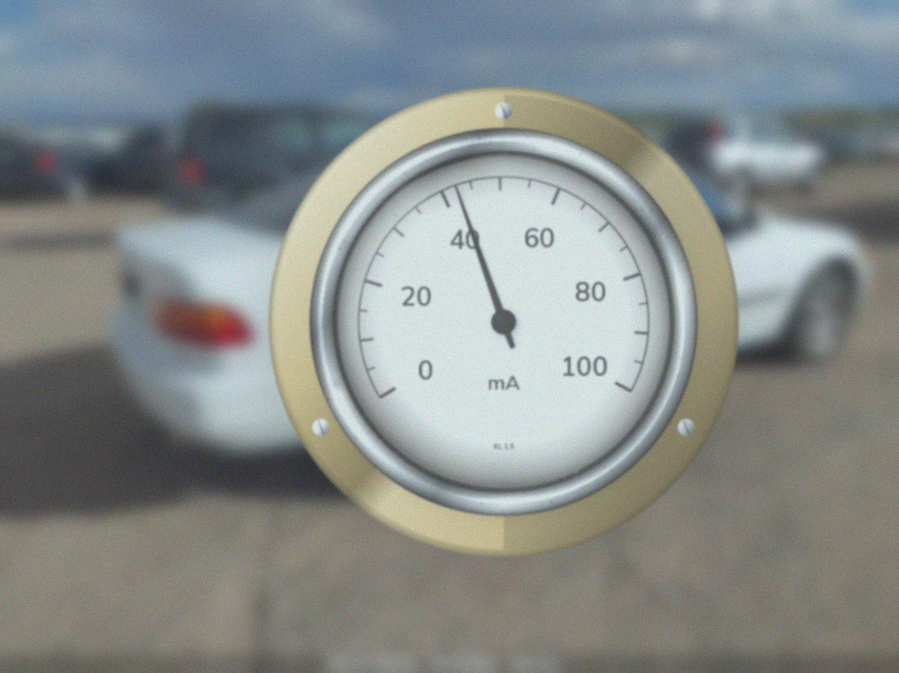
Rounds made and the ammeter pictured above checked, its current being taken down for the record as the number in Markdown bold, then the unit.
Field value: **42.5** mA
